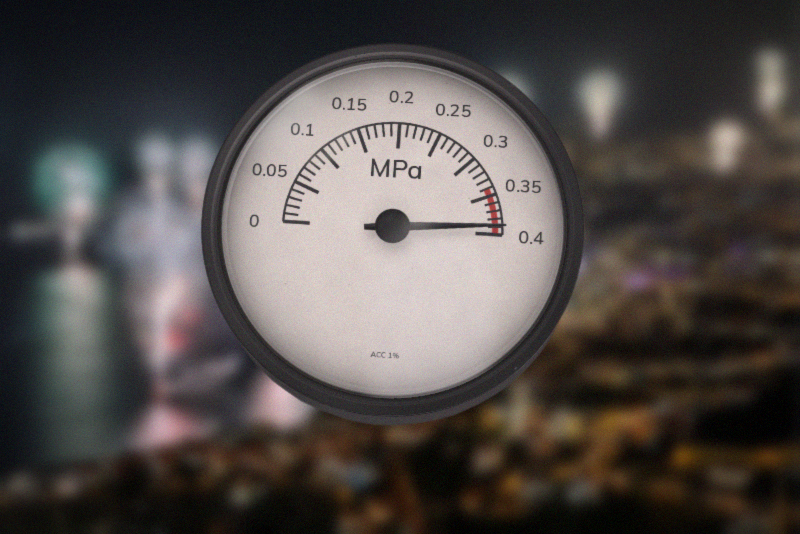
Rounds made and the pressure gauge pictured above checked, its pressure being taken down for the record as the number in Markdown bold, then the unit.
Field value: **0.39** MPa
